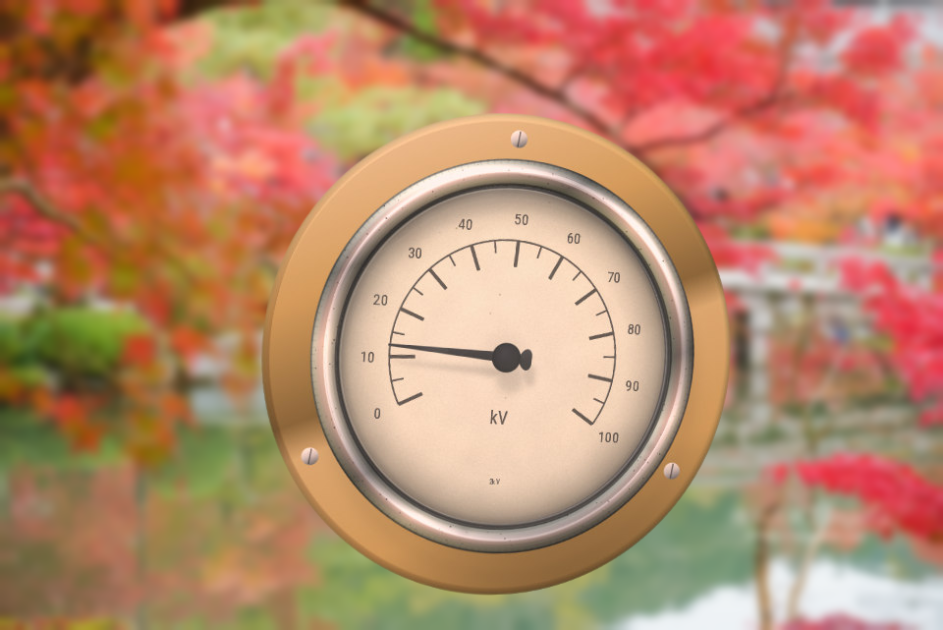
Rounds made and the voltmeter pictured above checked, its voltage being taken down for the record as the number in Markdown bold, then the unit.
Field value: **12.5** kV
